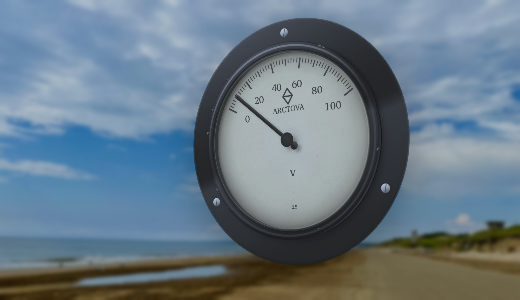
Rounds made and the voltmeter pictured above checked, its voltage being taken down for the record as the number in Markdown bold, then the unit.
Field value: **10** V
